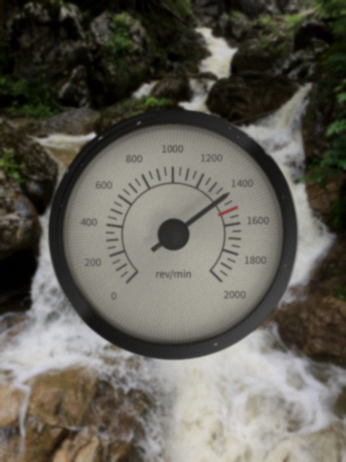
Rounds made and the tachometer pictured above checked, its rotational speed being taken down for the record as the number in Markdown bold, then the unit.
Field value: **1400** rpm
